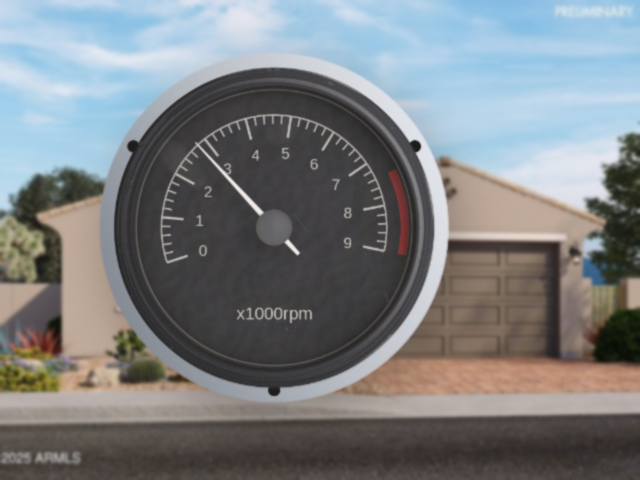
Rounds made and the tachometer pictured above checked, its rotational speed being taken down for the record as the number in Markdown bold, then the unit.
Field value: **2800** rpm
